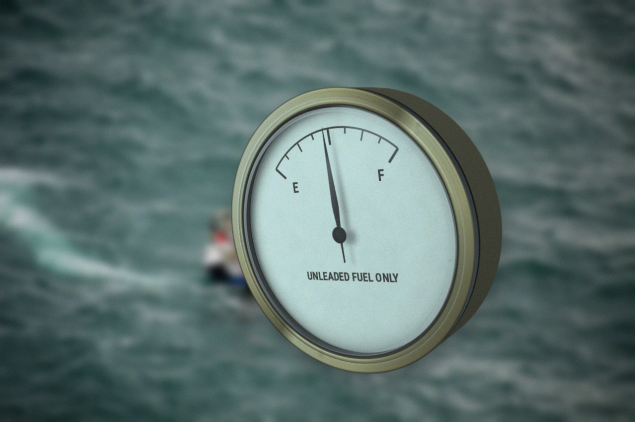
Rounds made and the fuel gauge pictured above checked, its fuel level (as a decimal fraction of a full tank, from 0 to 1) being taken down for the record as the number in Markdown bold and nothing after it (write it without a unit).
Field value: **0.5**
